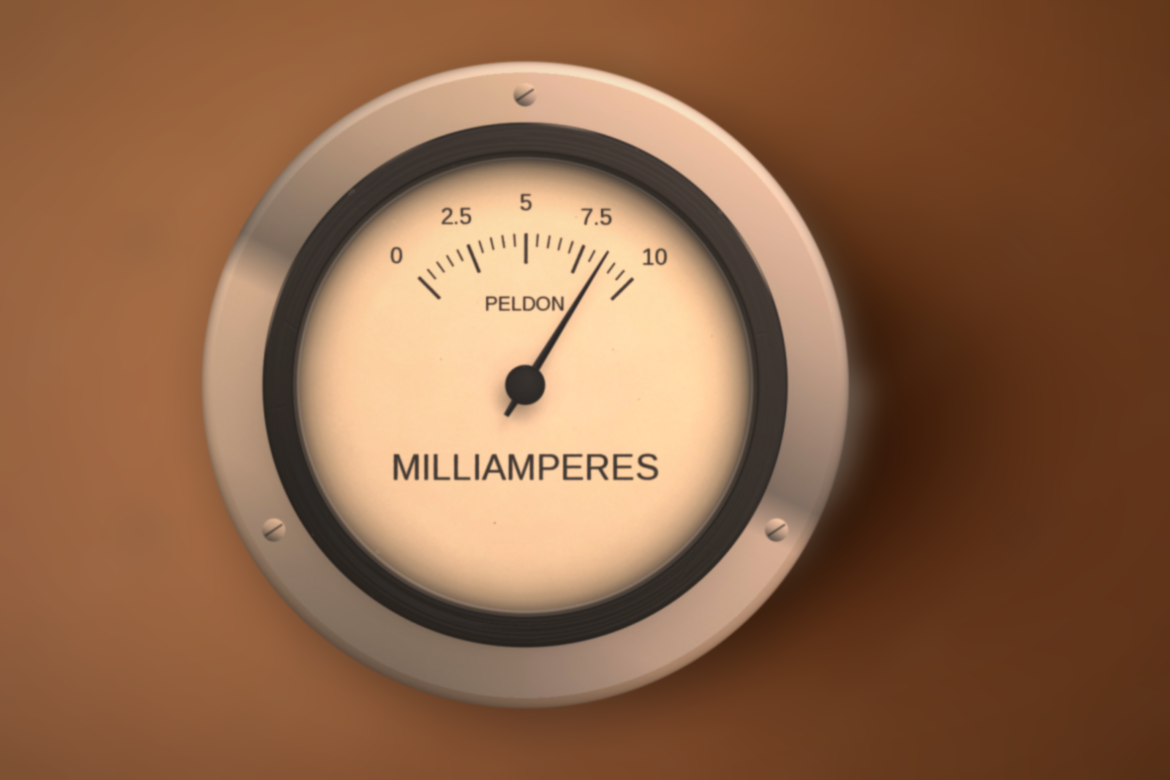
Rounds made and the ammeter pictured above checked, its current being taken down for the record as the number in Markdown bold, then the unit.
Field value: **8.5** mA
